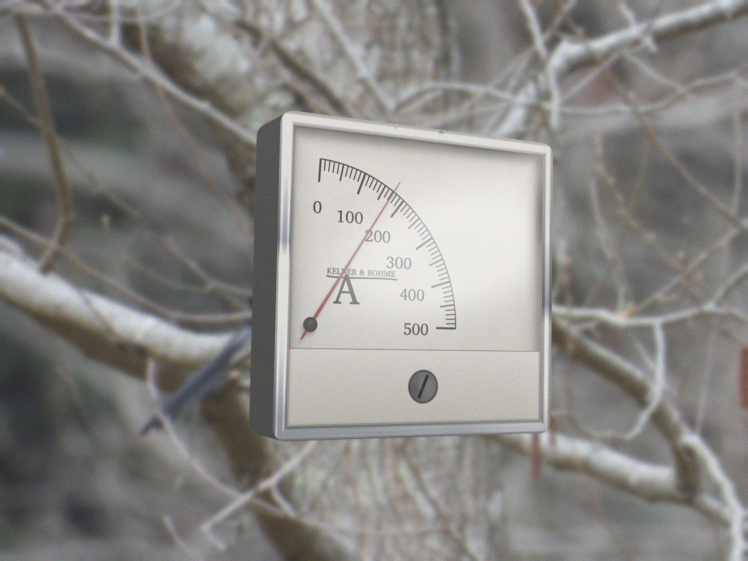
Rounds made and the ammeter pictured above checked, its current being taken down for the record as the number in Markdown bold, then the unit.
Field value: **170** A
